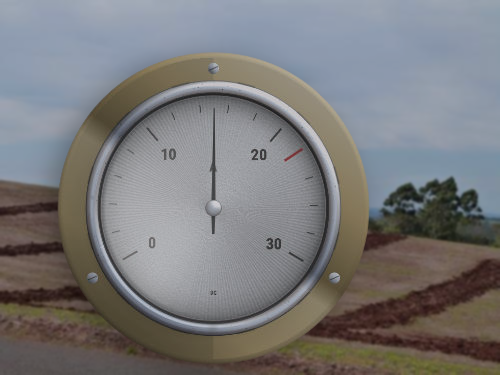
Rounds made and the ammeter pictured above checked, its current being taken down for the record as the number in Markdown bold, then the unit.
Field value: **15** A
